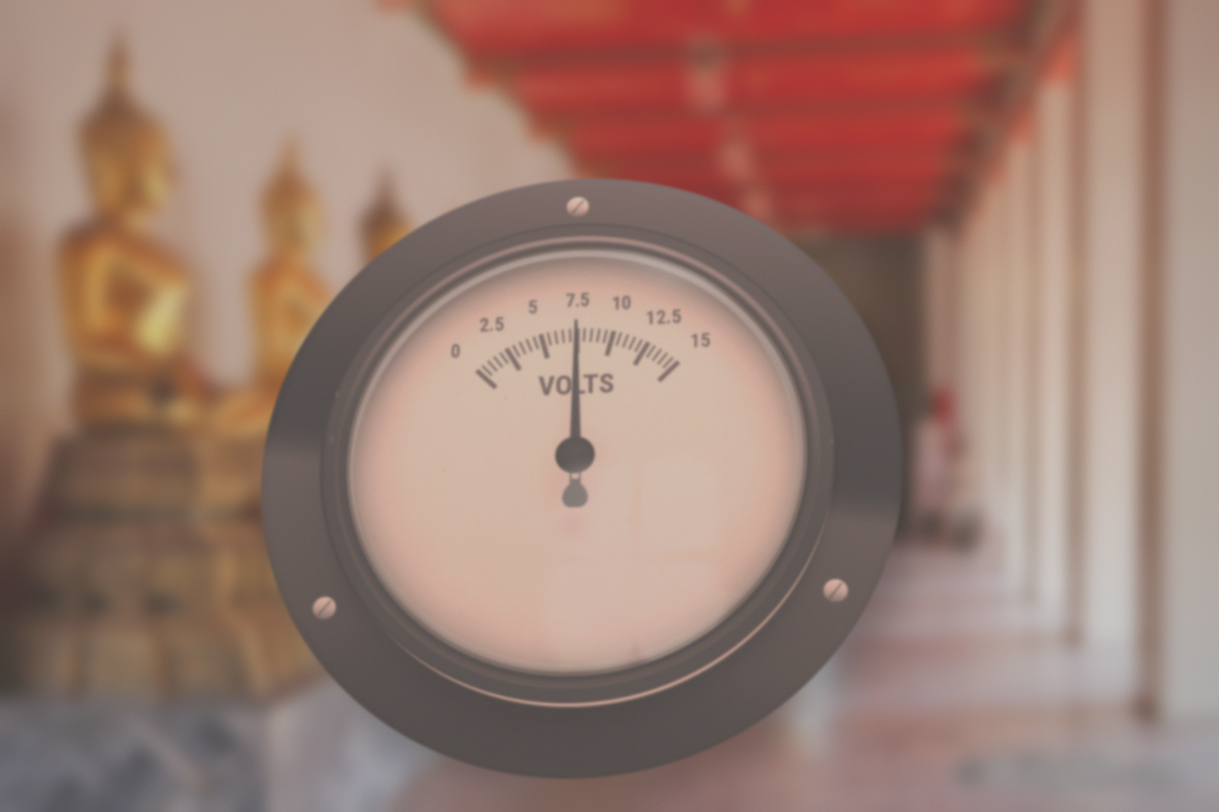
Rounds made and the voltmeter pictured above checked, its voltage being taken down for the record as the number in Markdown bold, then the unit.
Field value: **7.5** V
